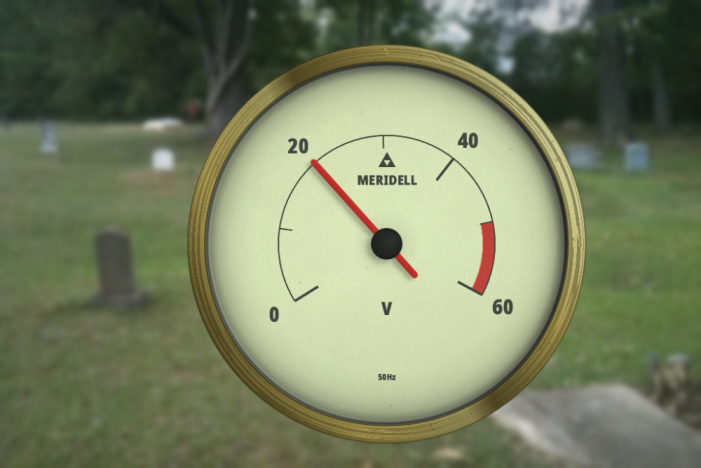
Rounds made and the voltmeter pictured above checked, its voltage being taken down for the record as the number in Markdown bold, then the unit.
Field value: **20** V
